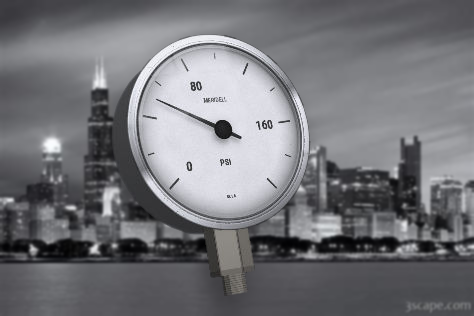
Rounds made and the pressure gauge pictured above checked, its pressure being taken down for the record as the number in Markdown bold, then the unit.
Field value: **50** psi
